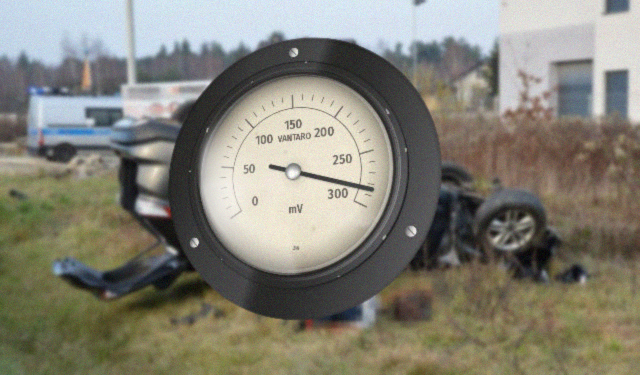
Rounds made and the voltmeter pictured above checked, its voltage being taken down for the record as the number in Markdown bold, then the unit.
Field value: **285** mV
